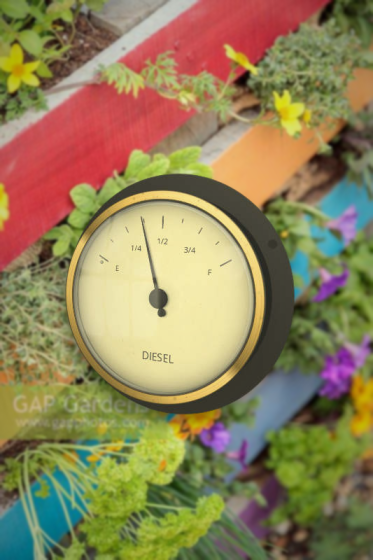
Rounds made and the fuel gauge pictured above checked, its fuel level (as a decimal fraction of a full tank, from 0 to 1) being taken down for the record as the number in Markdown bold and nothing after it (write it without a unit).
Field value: **0.375**
